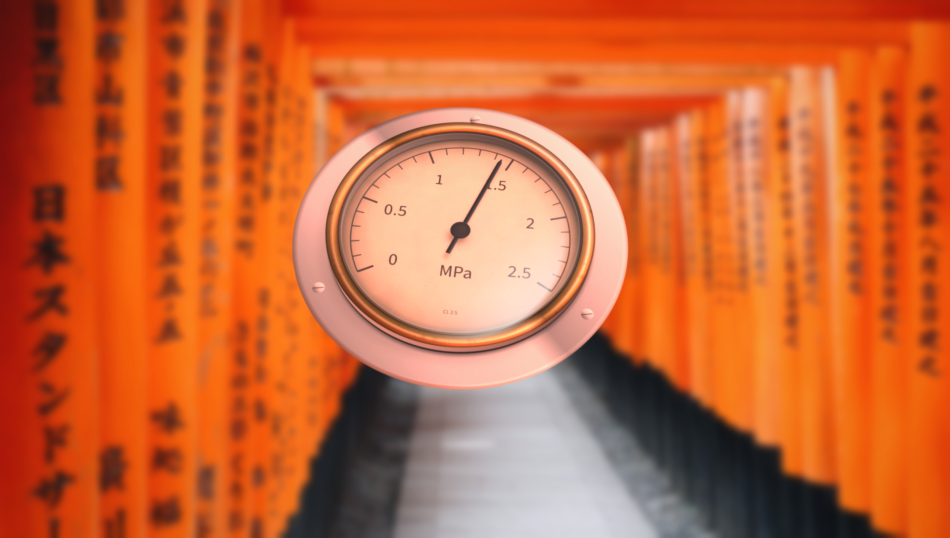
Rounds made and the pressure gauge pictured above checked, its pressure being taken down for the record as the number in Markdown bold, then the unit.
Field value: **1.45** MPa
